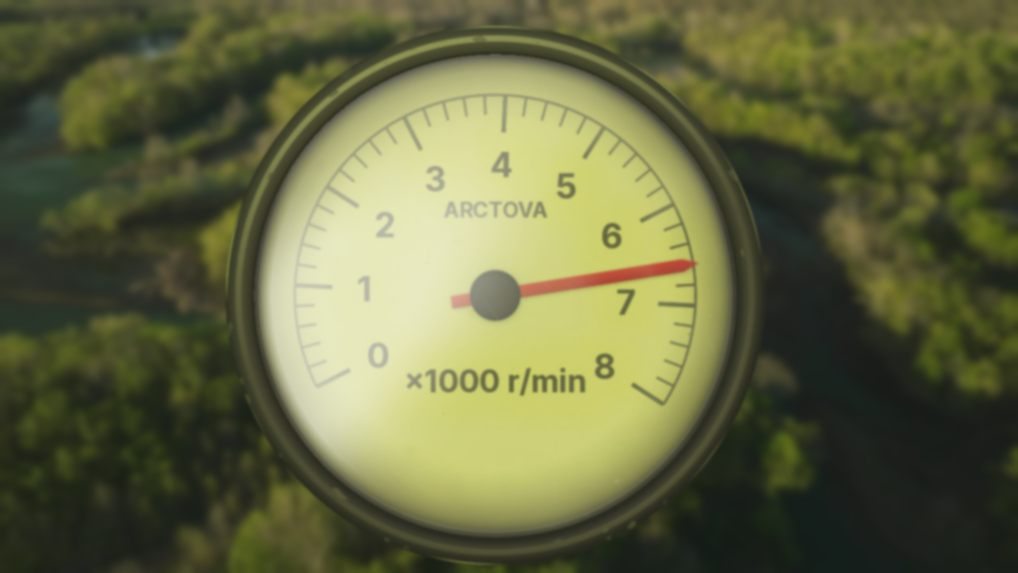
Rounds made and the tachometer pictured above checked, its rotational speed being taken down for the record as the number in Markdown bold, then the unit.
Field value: **6600** rpm
